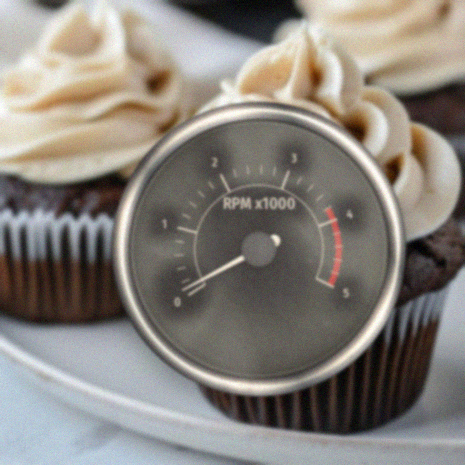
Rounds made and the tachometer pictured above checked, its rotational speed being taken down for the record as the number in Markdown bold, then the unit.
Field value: **100** rpm
